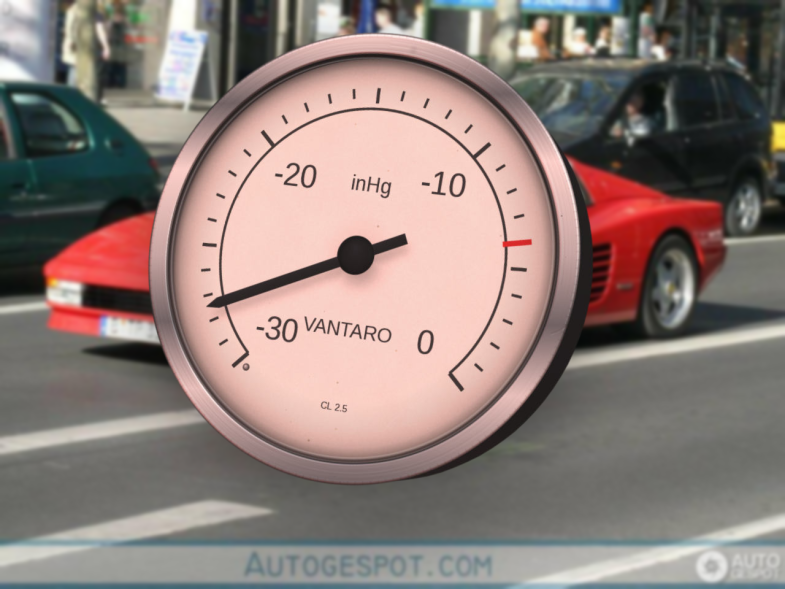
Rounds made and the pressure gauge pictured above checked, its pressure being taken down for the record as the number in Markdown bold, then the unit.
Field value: **-27.5** inHg
